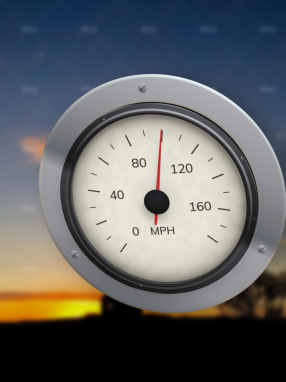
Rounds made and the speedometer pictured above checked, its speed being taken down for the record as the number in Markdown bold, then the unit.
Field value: **100** mph
